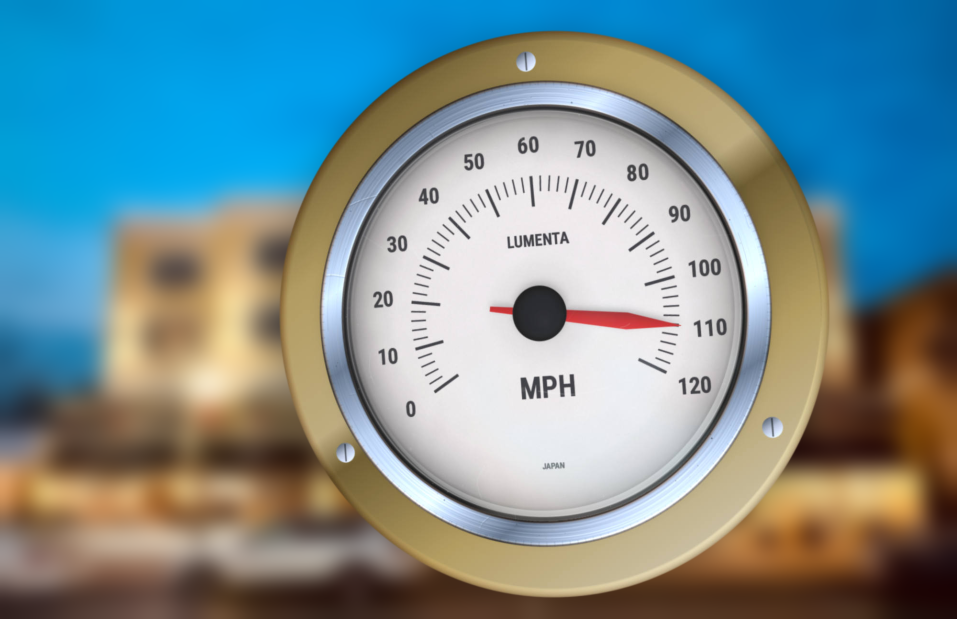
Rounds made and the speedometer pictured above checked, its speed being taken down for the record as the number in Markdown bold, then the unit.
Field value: **110** mph
